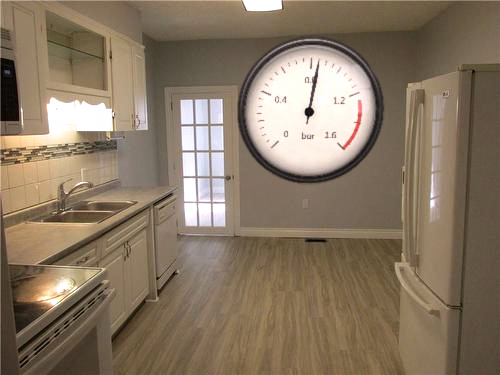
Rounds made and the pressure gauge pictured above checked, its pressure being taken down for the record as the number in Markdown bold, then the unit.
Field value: **0.85** bar
